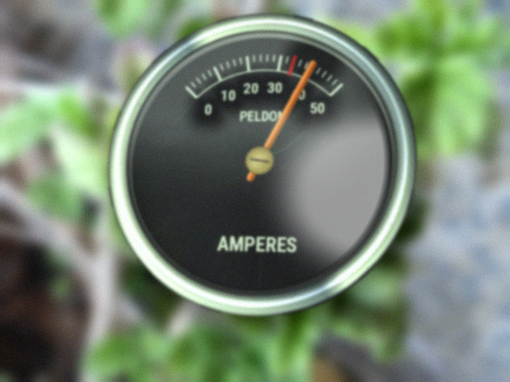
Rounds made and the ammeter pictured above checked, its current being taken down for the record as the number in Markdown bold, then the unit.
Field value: **40** A
